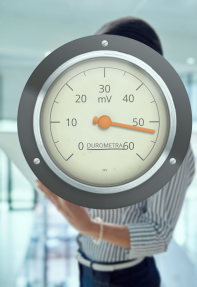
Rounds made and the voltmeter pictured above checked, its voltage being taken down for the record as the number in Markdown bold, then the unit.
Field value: **52.5** mV
